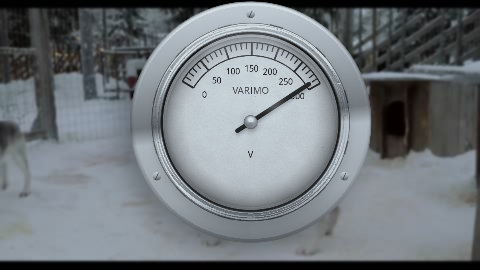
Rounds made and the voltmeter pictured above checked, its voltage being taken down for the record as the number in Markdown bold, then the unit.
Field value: **290** V
